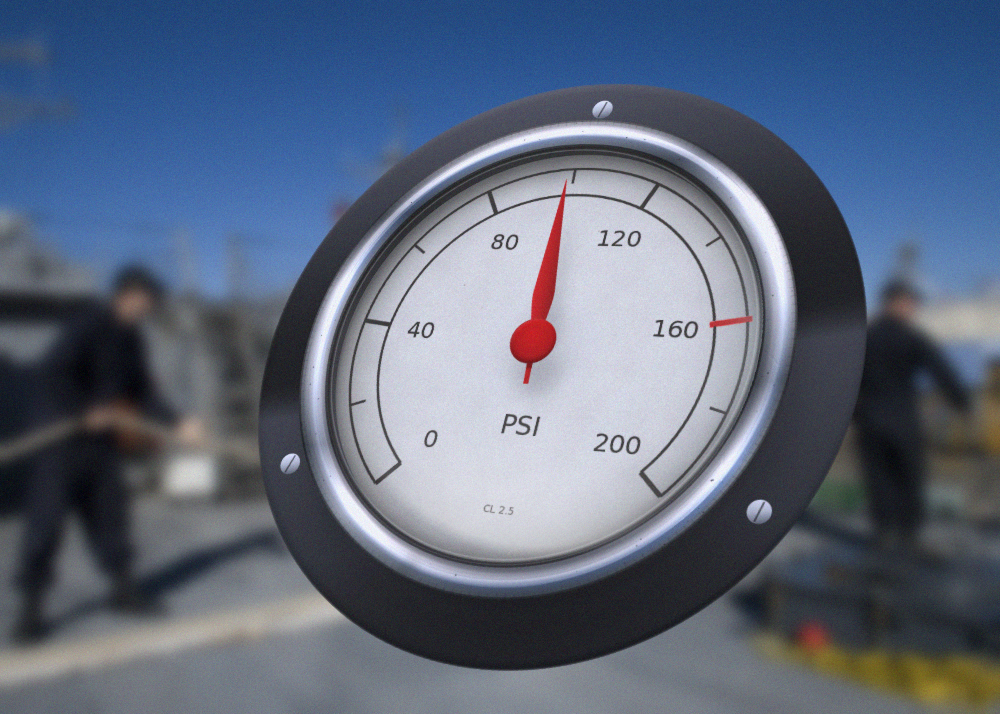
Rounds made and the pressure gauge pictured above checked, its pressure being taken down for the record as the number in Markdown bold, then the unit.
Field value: **100** psi
